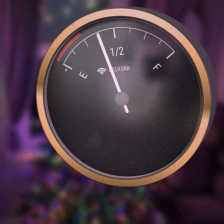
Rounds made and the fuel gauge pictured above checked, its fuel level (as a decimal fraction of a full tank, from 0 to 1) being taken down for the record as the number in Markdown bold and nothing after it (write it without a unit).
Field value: **0.375**
